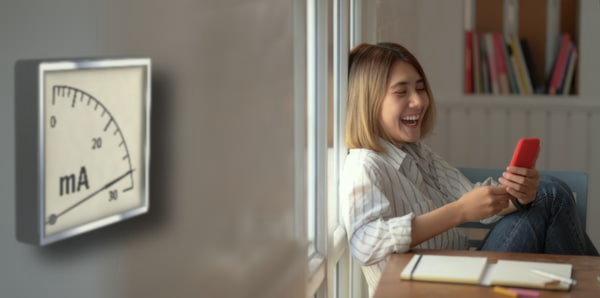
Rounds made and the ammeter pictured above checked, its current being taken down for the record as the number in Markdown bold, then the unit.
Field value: **28** mA
